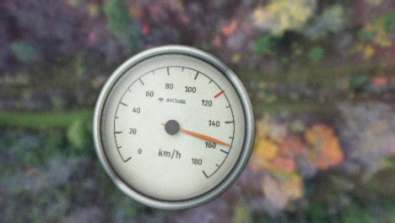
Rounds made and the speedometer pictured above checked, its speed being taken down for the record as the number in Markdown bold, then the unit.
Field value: **155** km/h
